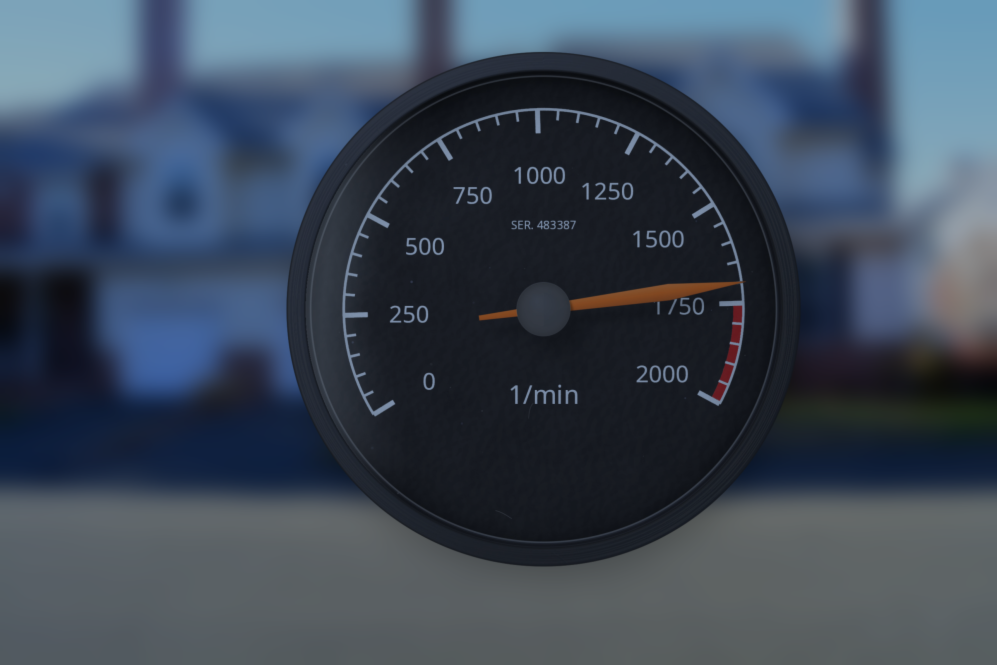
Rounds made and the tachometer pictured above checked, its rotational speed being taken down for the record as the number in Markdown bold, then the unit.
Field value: **1700** rpm
